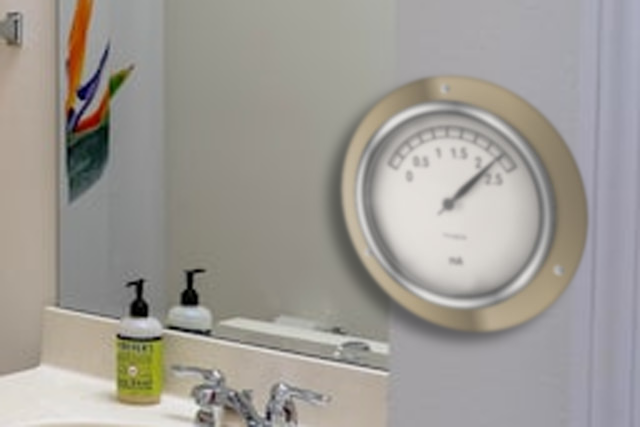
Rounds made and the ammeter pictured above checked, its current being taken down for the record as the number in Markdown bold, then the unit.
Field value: **2.25** mA
